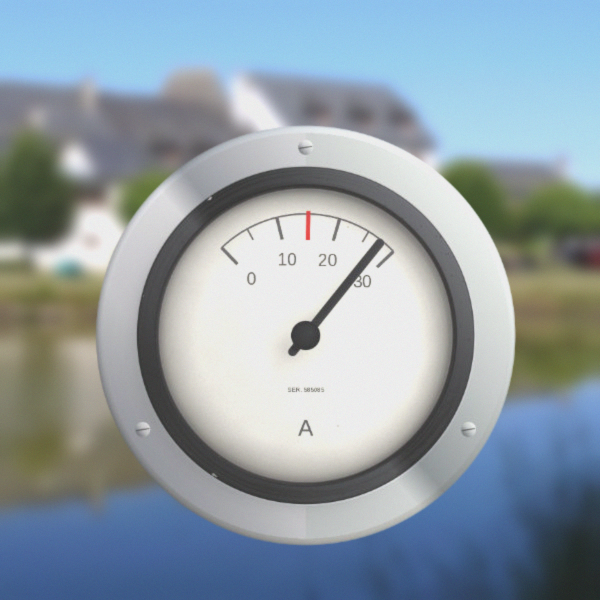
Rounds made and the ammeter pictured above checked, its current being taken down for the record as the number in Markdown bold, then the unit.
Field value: **27.5** A
